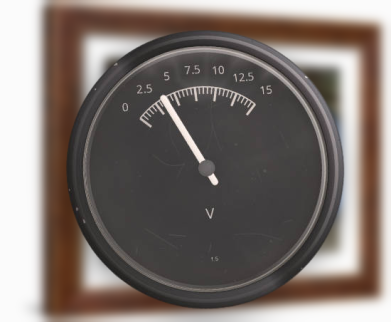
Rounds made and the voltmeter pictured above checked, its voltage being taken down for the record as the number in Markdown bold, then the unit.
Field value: **3.5** V
